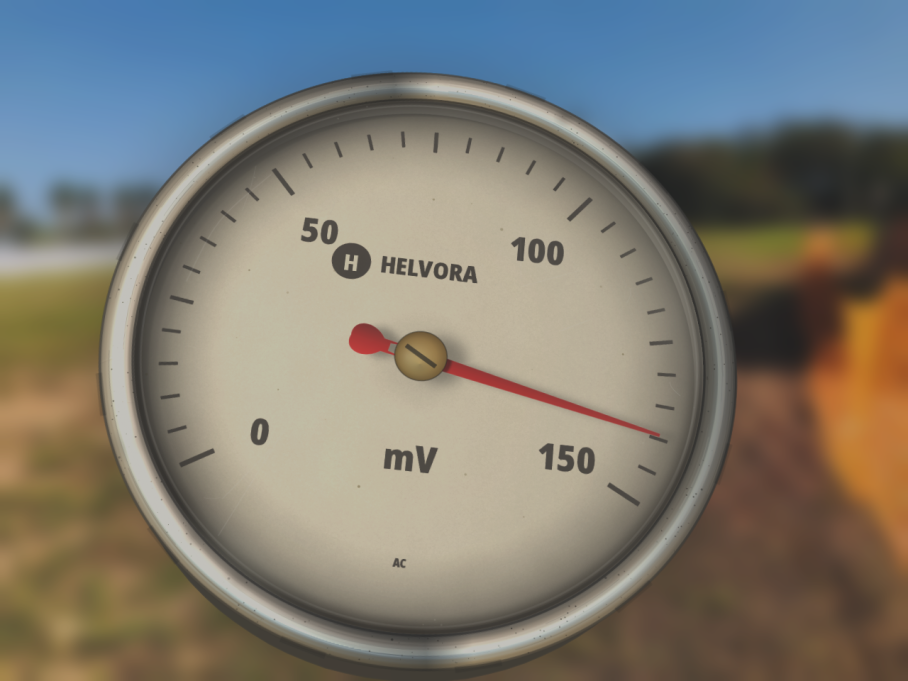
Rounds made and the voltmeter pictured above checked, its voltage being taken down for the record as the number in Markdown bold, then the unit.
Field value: **140** mV
